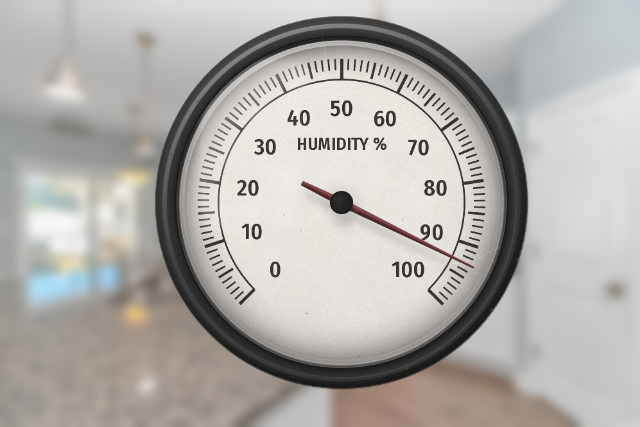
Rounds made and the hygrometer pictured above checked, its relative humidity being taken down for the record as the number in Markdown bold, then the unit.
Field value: **93** %
